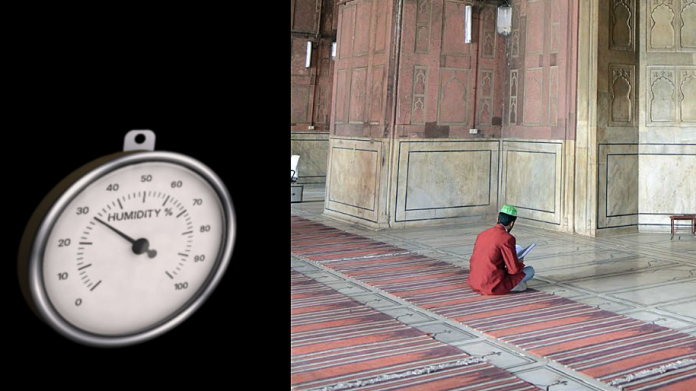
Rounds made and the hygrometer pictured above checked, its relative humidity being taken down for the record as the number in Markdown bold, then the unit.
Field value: **30** %
